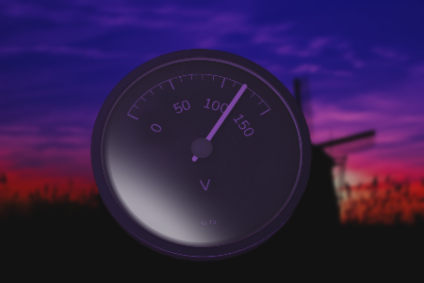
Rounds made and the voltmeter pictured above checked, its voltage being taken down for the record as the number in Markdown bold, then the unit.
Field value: **120** V
